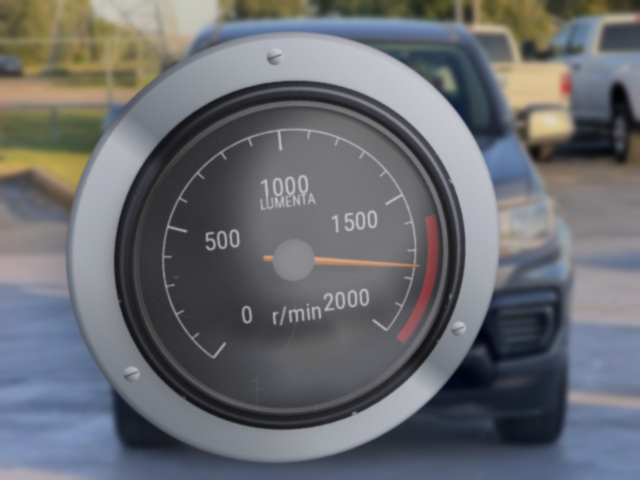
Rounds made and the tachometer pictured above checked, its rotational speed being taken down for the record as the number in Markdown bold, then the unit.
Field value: **1750** rpm
